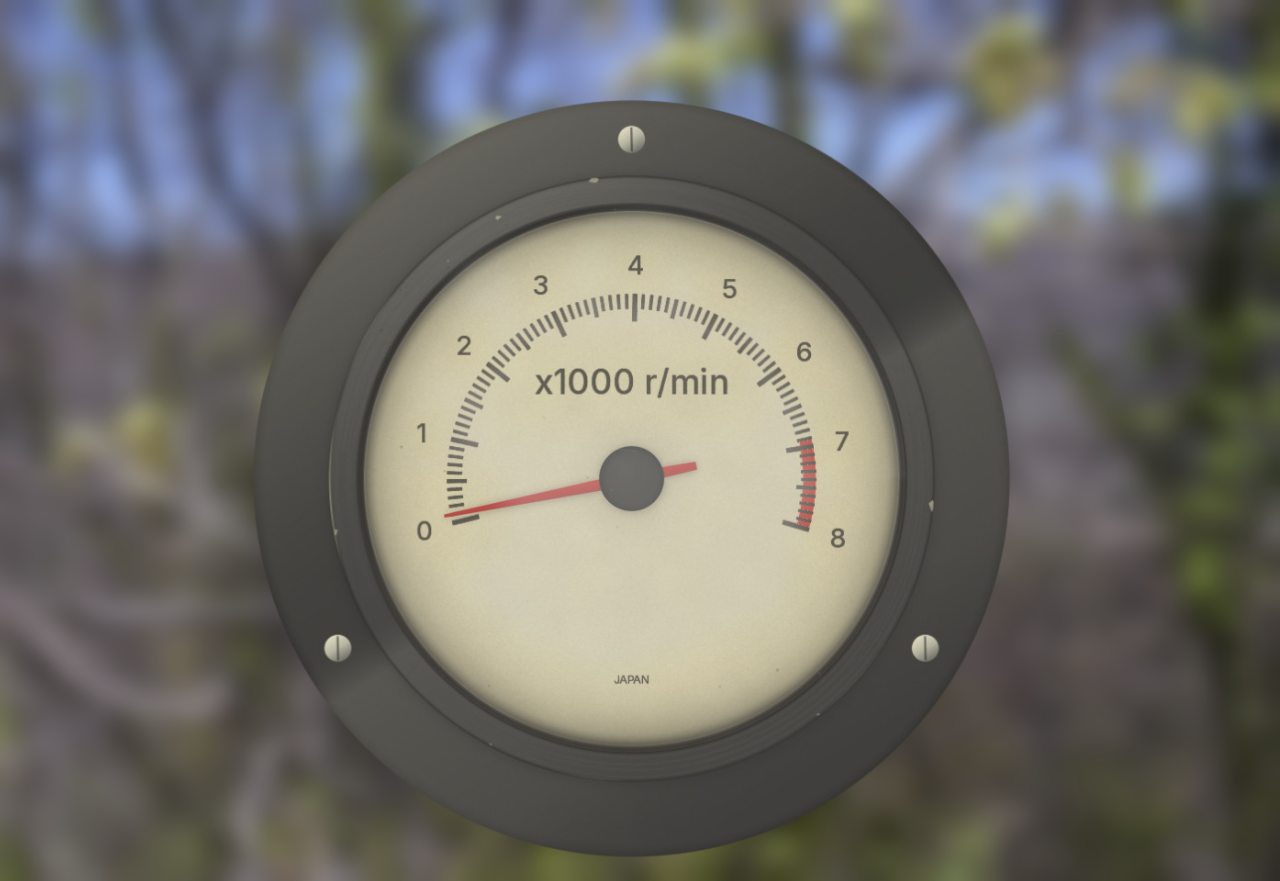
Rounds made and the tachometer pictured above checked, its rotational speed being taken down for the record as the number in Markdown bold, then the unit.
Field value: **100** rpm
